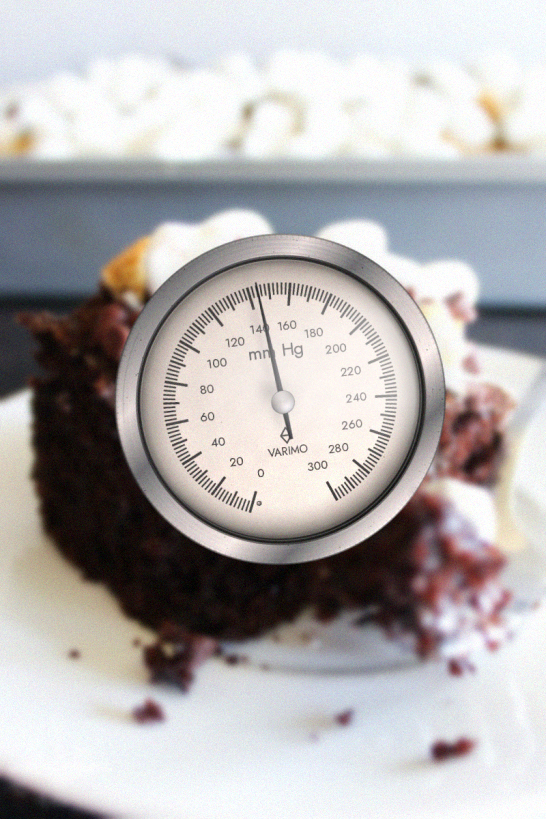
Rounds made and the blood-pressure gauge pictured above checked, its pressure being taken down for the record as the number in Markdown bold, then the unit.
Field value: **144** mmHg
